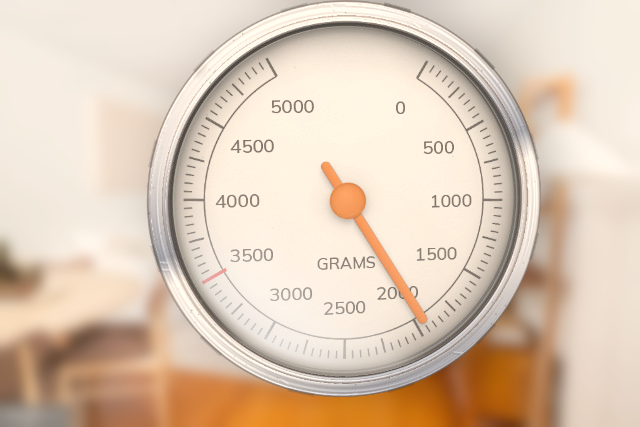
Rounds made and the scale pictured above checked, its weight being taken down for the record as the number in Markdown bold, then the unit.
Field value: **1950** g
